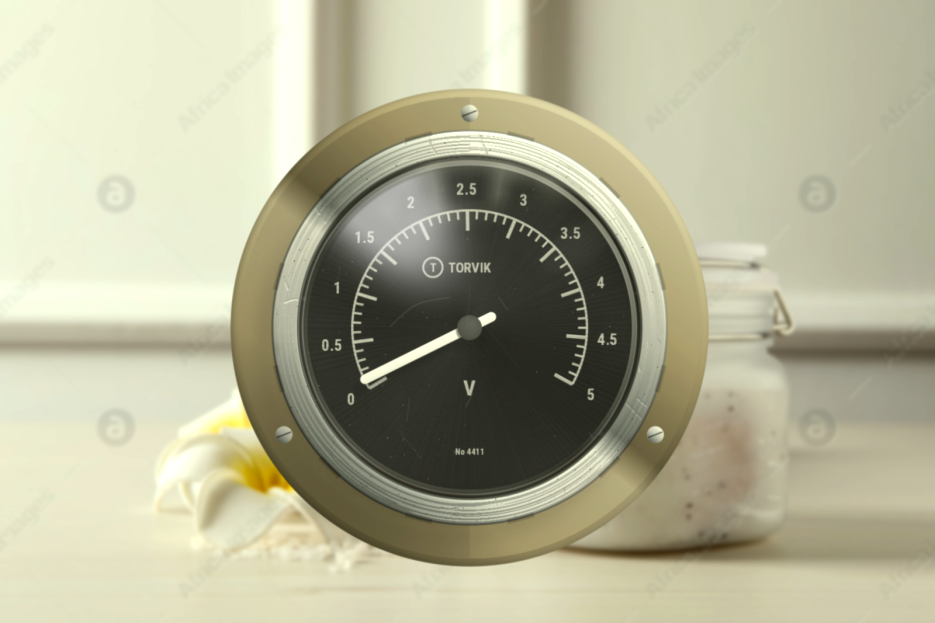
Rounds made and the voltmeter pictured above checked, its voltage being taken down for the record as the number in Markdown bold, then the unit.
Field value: **0.1** V
